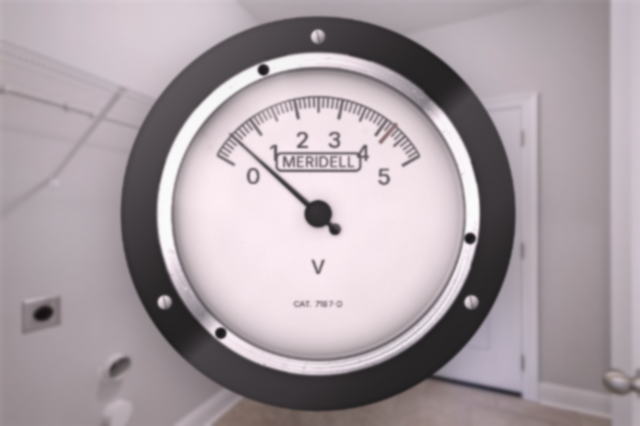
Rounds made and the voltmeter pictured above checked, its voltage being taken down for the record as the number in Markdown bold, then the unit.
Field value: **0.5** V
